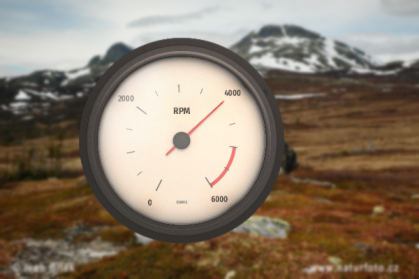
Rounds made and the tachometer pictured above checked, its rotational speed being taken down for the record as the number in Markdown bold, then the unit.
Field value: **4000** rpm
